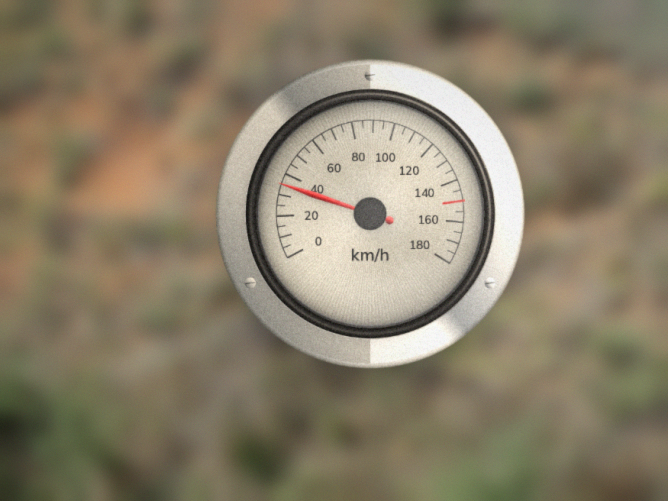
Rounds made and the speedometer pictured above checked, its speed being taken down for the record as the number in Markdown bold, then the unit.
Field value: **35** km/h
